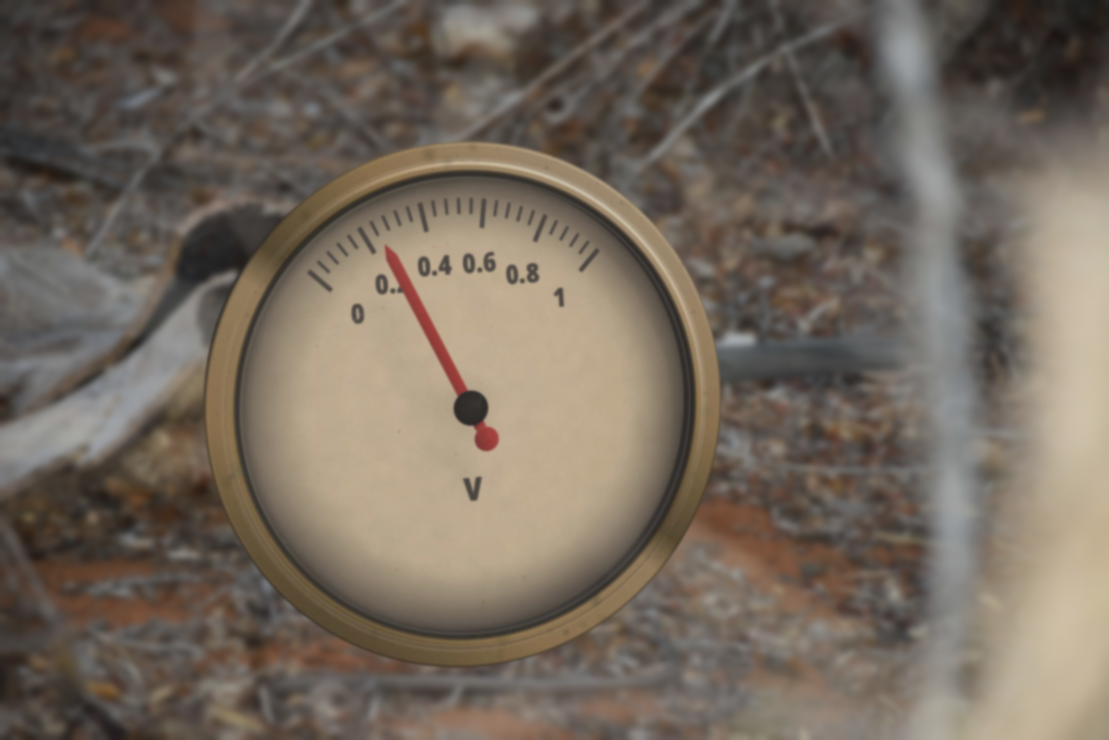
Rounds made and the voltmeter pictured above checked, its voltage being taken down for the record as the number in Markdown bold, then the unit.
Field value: **0.24** V
